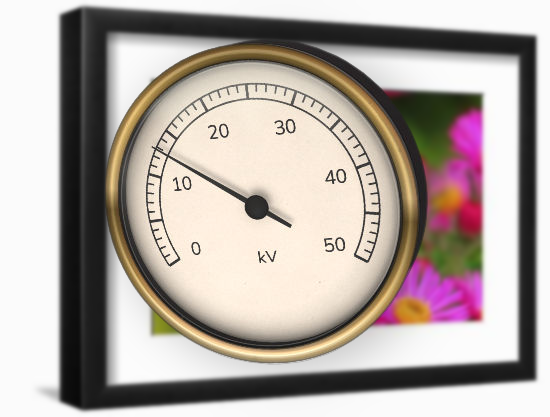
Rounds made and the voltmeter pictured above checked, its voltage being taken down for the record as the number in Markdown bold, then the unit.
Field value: **13** kV
